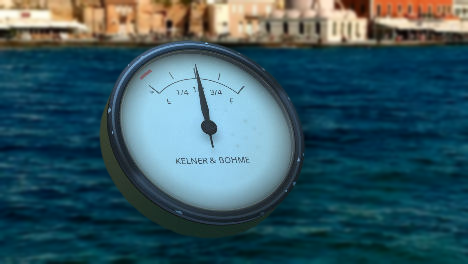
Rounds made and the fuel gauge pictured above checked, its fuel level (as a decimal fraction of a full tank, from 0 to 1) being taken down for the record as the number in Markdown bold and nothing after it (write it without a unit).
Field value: **0.5**
